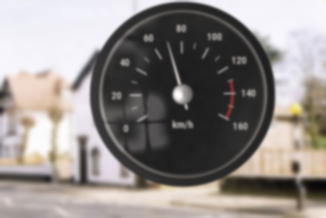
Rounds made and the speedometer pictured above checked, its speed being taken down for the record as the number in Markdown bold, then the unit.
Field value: **70** km/h
